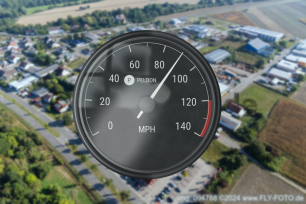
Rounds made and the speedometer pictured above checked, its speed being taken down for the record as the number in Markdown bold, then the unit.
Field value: **90** mph
